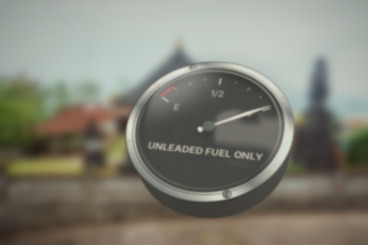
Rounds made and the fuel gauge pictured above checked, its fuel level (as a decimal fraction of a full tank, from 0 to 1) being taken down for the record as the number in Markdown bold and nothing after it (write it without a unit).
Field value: **1**
